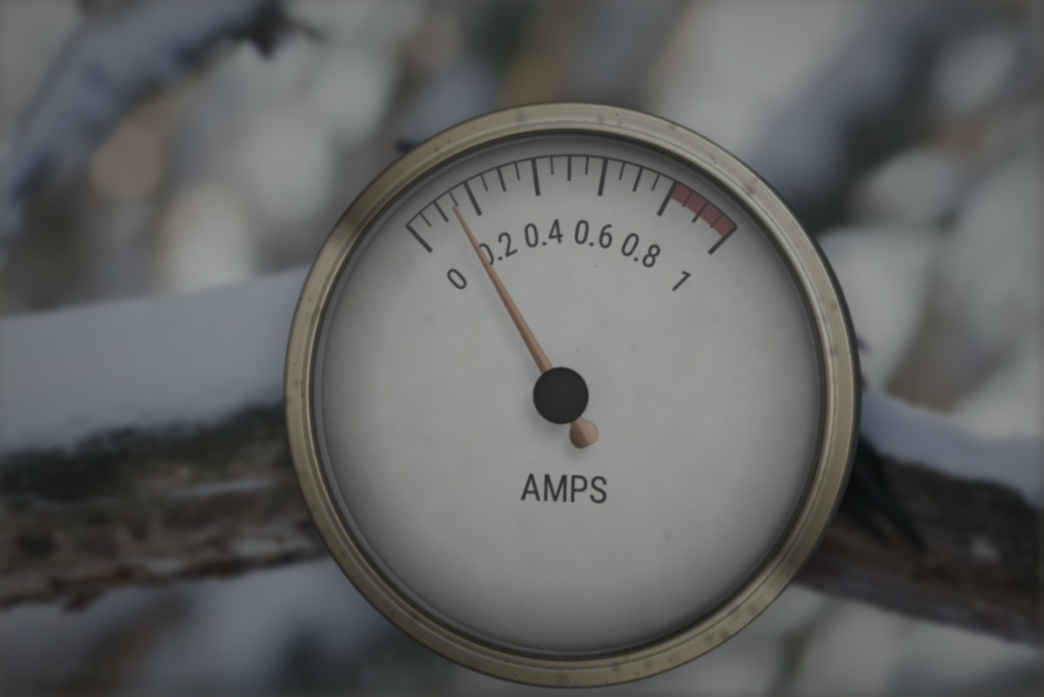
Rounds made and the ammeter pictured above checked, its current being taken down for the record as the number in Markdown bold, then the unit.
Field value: **0.15** A
